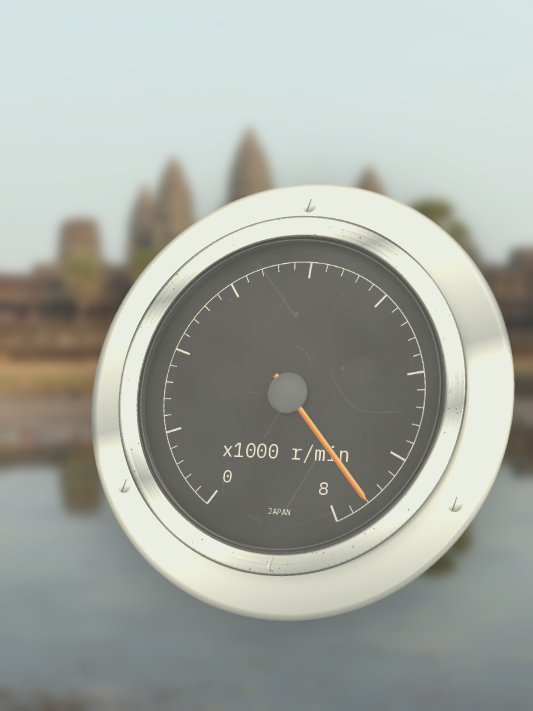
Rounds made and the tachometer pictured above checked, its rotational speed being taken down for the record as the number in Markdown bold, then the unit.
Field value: **7600** rpm
